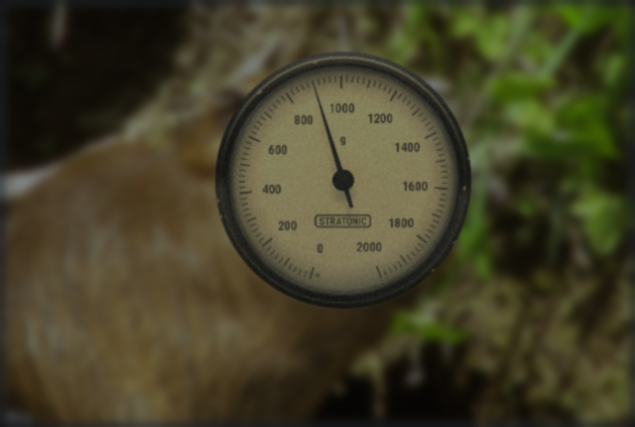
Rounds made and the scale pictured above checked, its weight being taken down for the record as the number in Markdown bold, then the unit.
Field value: **900** g
